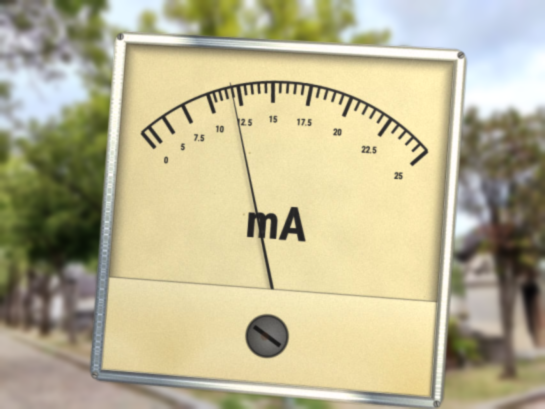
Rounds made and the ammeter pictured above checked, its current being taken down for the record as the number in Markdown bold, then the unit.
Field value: **12** mA
